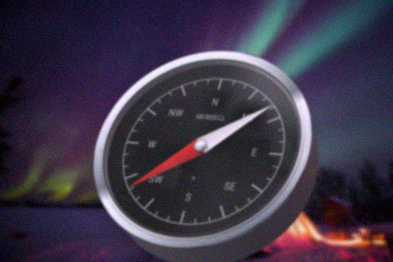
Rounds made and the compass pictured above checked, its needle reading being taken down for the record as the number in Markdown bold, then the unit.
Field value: **230** °
